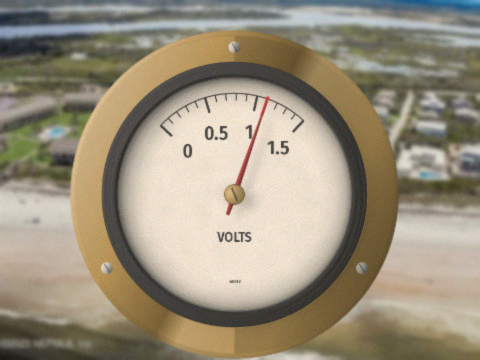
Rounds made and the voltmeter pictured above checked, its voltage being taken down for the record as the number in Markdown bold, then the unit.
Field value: **1.1** V
